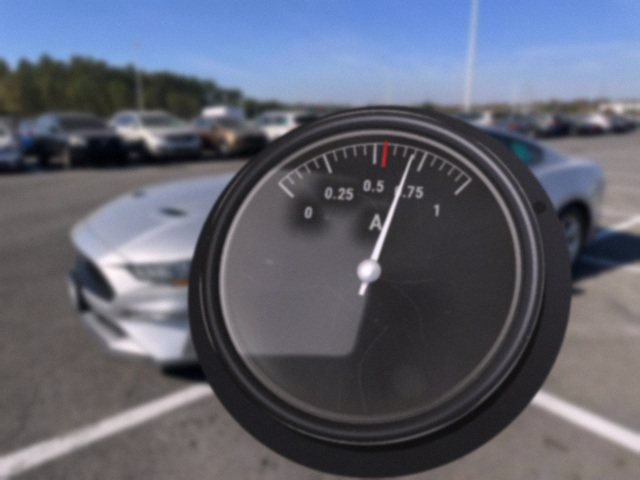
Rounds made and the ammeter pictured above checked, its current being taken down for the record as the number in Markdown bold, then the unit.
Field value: **0.7** A
